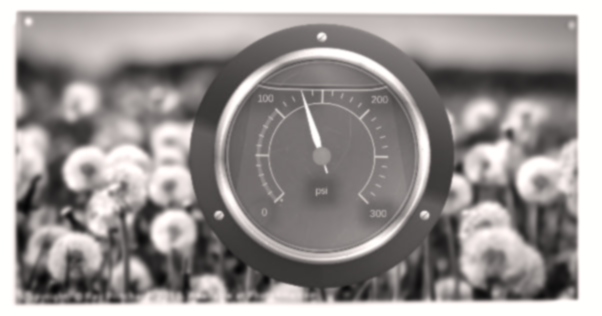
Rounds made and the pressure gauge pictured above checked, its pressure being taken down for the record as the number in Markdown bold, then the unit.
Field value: **130** psi
